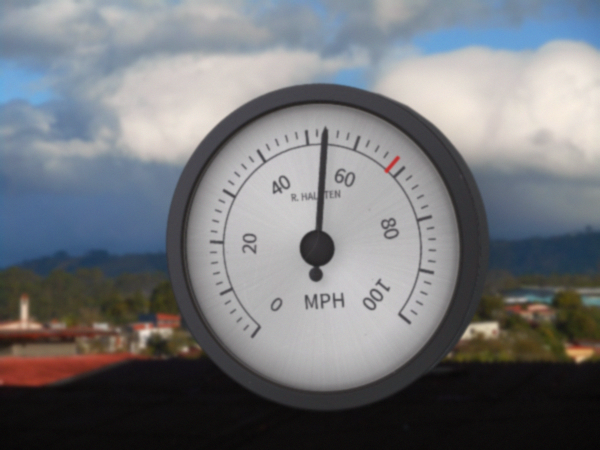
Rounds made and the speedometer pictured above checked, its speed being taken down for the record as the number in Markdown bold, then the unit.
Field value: **54** mph
